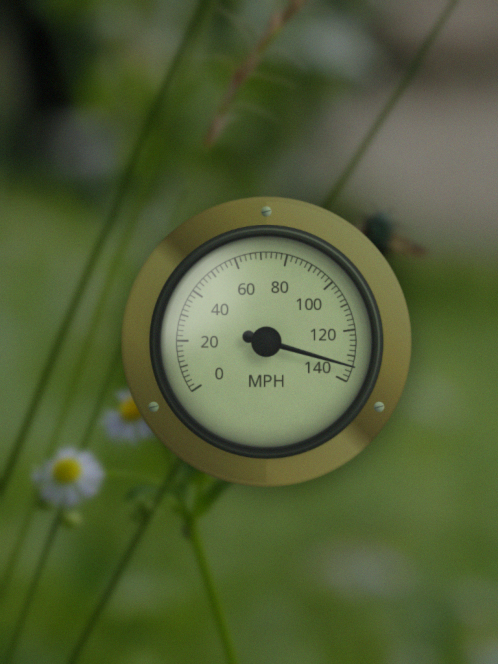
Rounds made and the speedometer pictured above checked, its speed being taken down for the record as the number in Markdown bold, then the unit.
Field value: **134** mph
